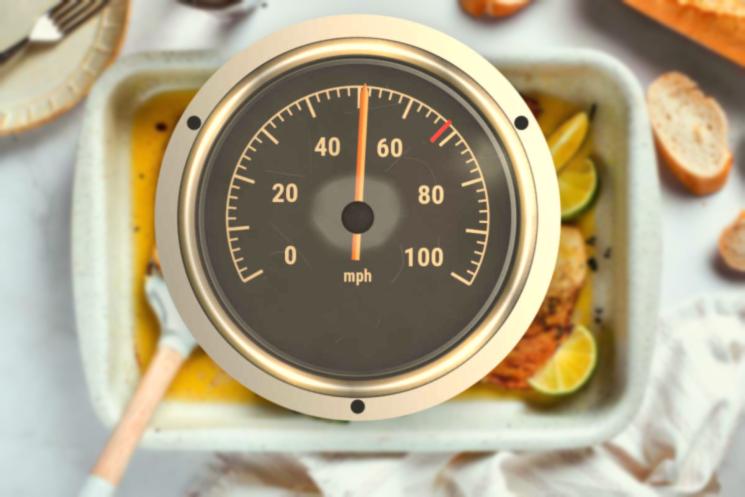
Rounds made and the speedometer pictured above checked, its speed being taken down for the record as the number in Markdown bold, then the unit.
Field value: **51** mph
